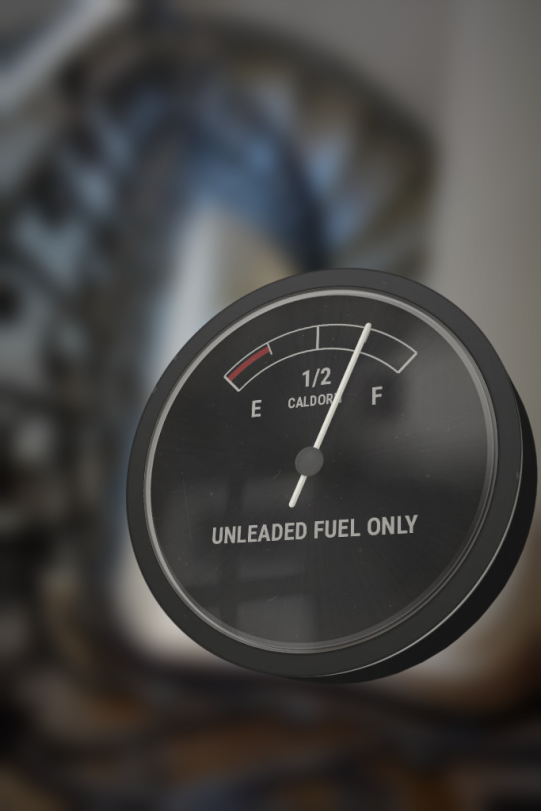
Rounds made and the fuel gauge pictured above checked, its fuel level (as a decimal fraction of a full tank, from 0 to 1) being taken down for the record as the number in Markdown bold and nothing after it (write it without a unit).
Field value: **0.75**
